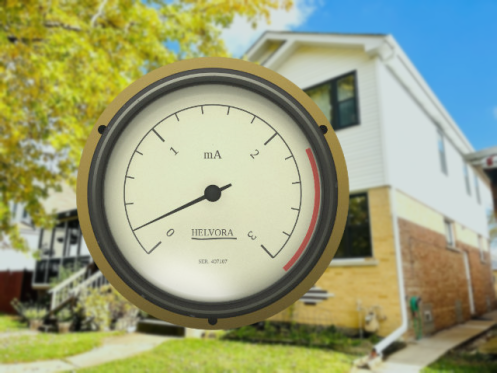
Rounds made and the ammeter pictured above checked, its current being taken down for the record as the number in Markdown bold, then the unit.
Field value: **0.2** mA
